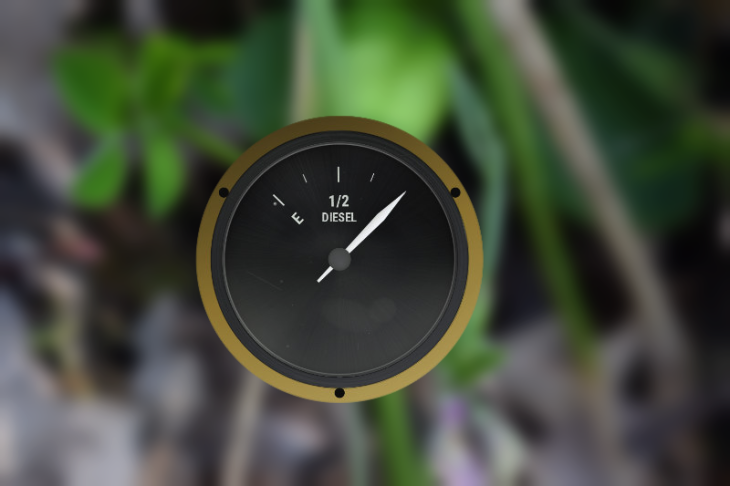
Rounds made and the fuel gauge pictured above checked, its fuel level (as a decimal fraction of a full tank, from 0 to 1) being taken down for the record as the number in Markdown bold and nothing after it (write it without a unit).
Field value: **1**
